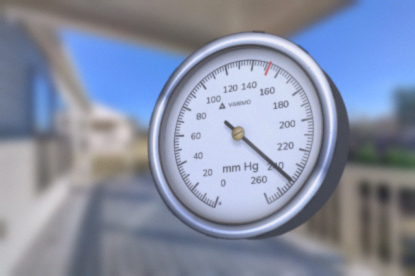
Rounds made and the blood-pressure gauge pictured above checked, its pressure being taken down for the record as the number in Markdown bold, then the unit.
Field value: **240** mmHg
